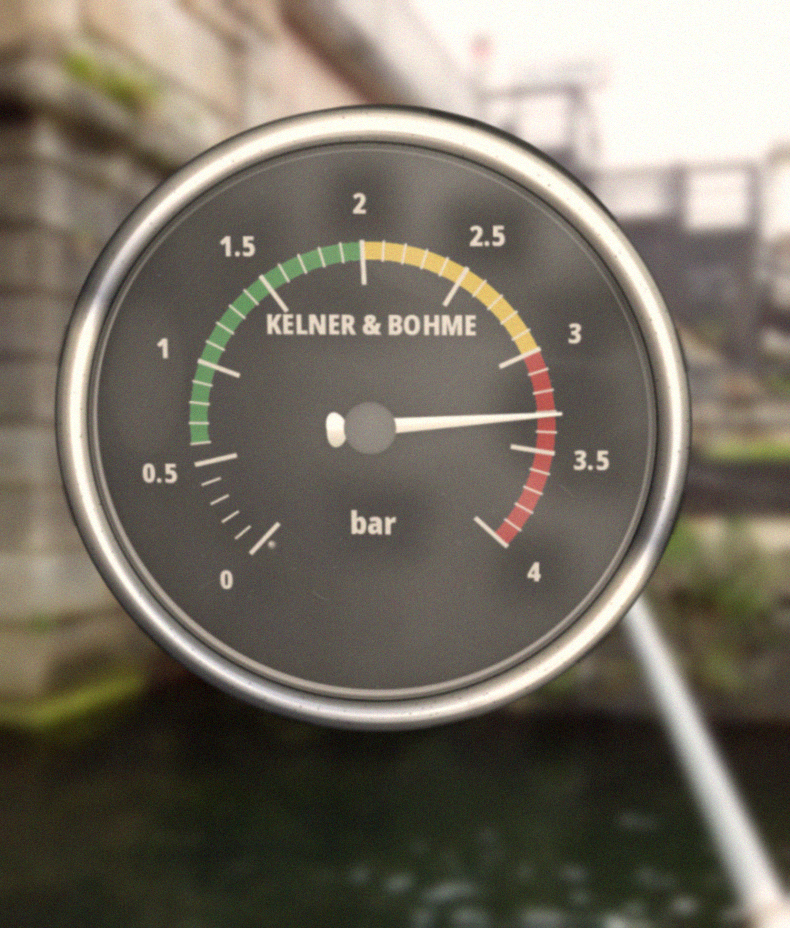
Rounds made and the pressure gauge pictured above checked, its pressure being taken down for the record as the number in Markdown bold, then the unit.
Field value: **3.3** bar
